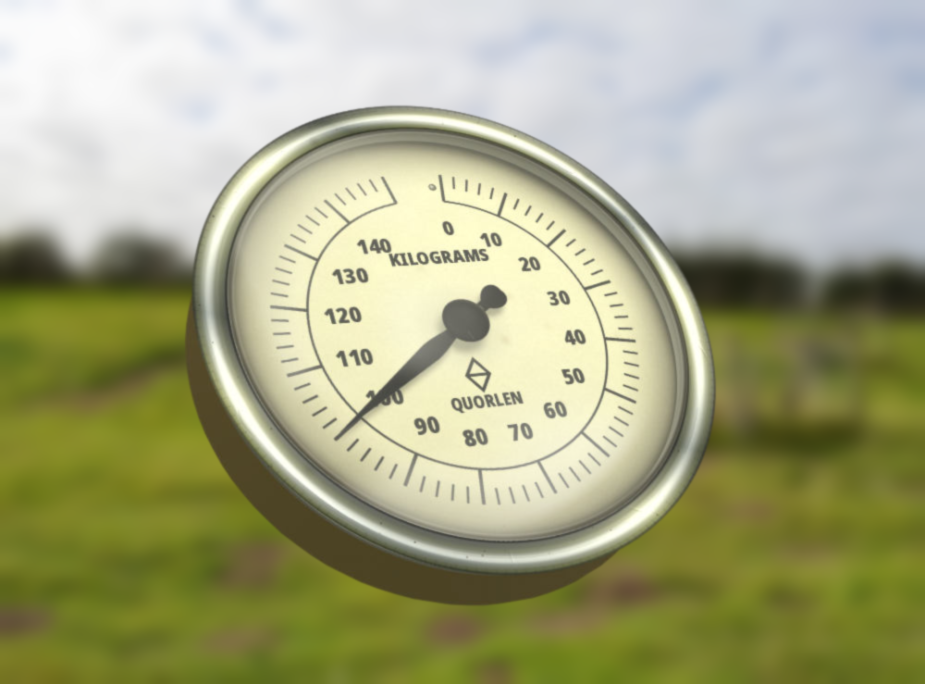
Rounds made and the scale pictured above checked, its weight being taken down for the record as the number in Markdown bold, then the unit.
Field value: **100** kg
